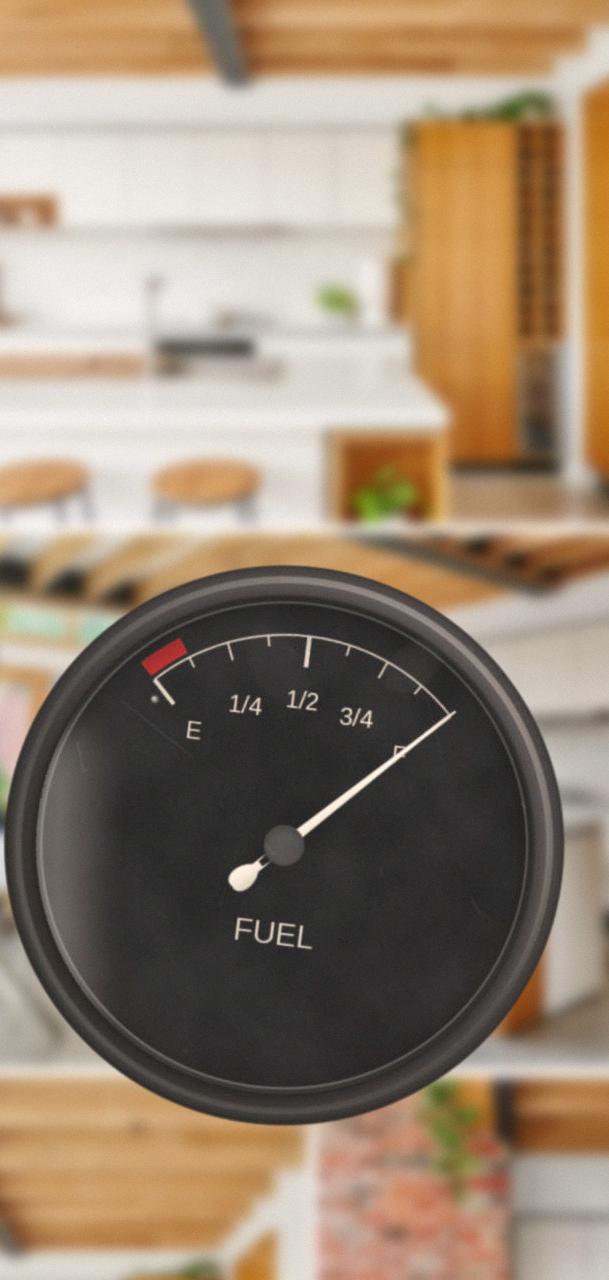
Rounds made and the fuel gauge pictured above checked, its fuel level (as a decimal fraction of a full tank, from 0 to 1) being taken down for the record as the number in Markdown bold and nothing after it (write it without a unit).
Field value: **1**
